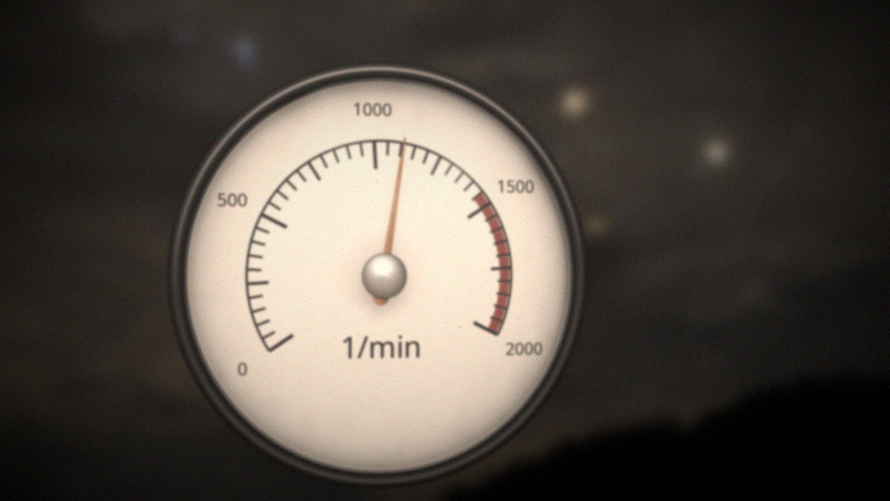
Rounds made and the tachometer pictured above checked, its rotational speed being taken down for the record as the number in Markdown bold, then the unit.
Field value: **1100** rpm
